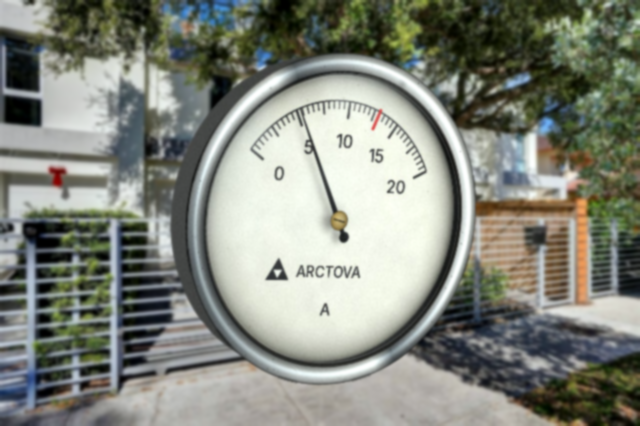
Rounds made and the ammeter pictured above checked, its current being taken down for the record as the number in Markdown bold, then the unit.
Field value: **5** A
